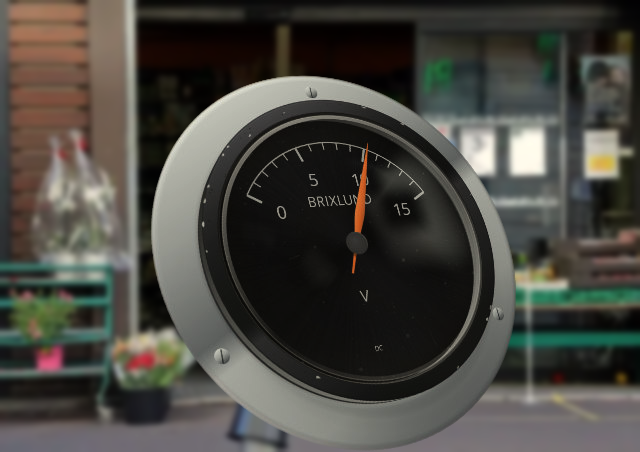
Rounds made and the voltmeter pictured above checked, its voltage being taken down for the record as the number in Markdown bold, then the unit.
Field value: **10** V
